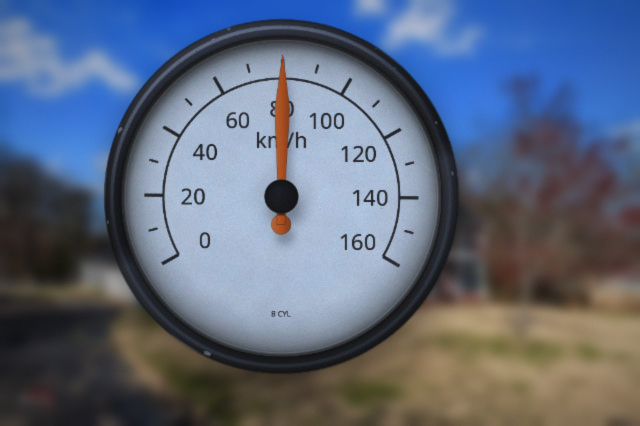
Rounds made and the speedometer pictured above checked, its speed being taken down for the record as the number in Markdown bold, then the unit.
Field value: **80** km/h
